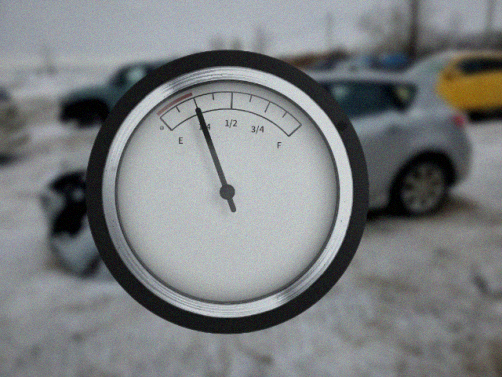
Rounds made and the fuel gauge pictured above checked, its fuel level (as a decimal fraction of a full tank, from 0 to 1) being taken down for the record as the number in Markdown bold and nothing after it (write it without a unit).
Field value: **0.25**
